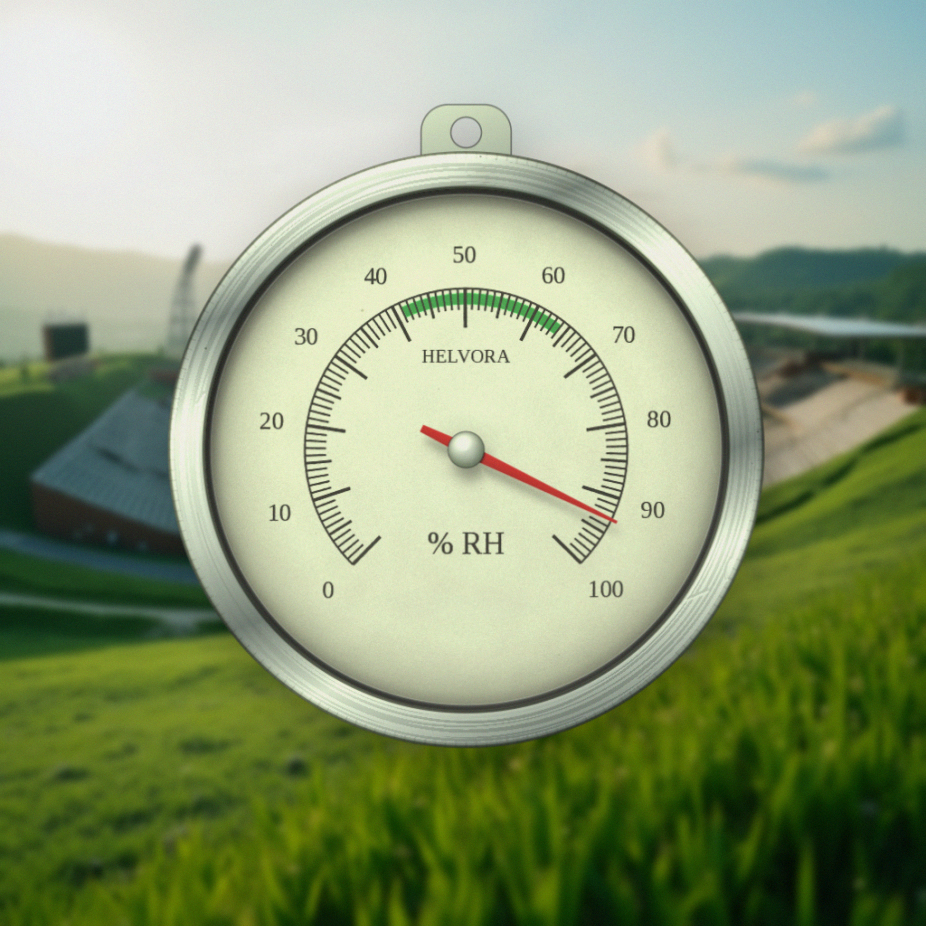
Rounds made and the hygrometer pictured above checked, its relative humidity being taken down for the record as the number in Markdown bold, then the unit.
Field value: **93** %
